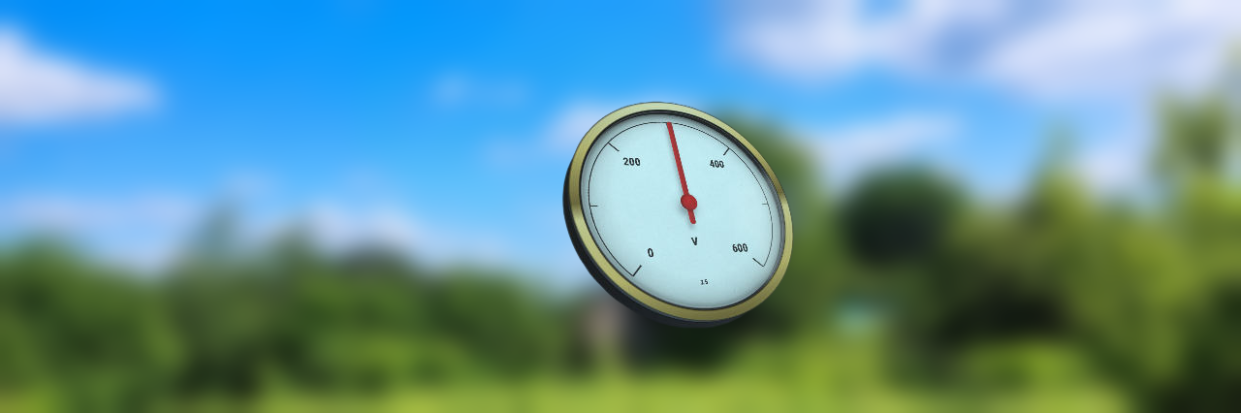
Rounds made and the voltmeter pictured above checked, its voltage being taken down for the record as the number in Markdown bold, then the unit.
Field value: **300** V
